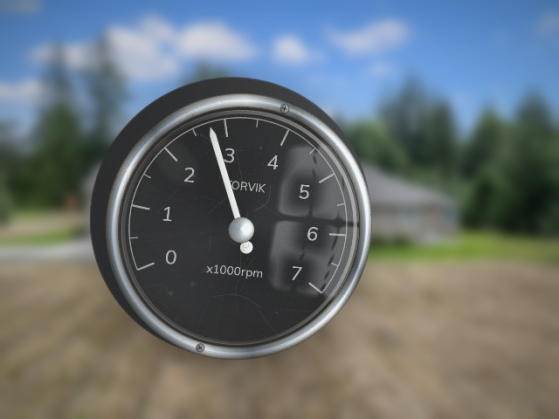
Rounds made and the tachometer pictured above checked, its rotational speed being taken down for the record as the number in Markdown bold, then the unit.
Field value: **2750** rpm
